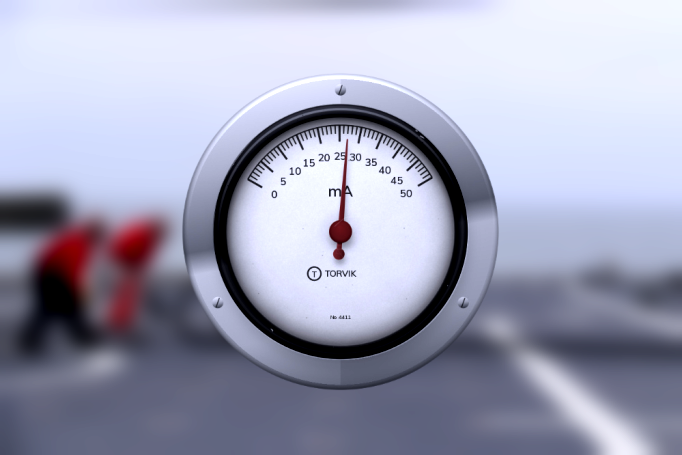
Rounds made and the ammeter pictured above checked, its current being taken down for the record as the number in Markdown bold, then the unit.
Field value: **27** mA
